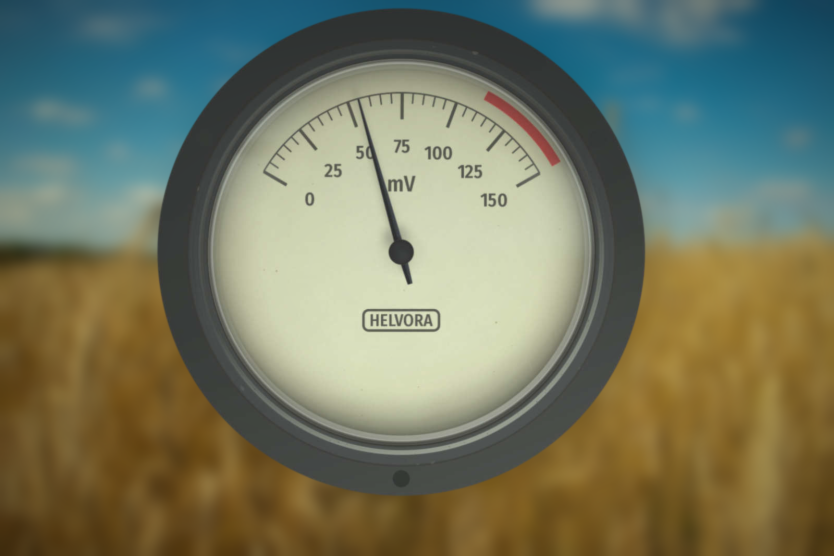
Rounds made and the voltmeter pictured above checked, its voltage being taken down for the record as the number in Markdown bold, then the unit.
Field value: **55** mV
